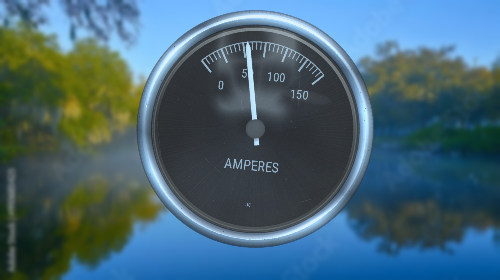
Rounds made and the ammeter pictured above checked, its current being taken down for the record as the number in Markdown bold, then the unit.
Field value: **55** A
